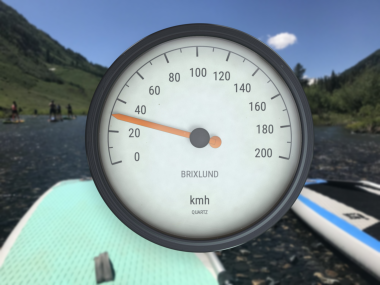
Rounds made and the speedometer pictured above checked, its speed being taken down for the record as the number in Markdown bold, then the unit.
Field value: **30** km/h
